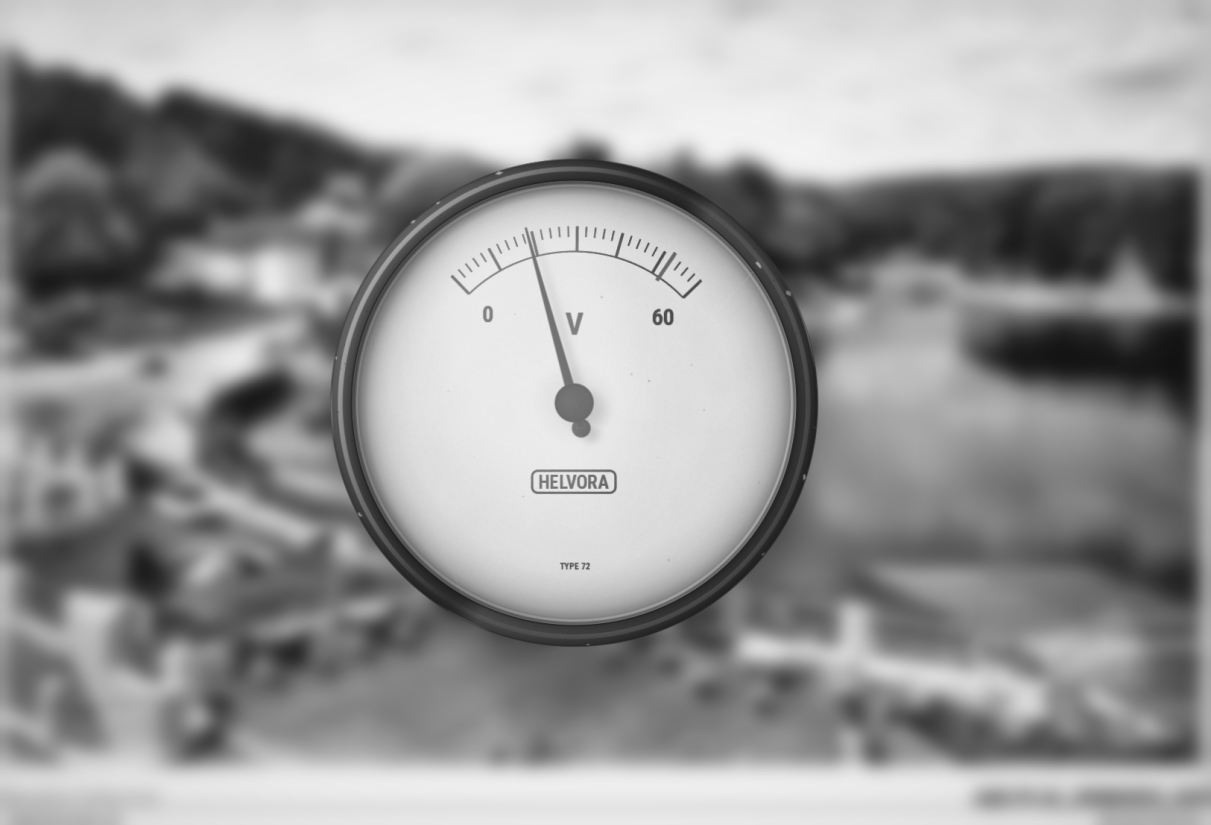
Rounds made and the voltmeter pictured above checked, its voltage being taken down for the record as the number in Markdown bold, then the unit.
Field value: **19** V
